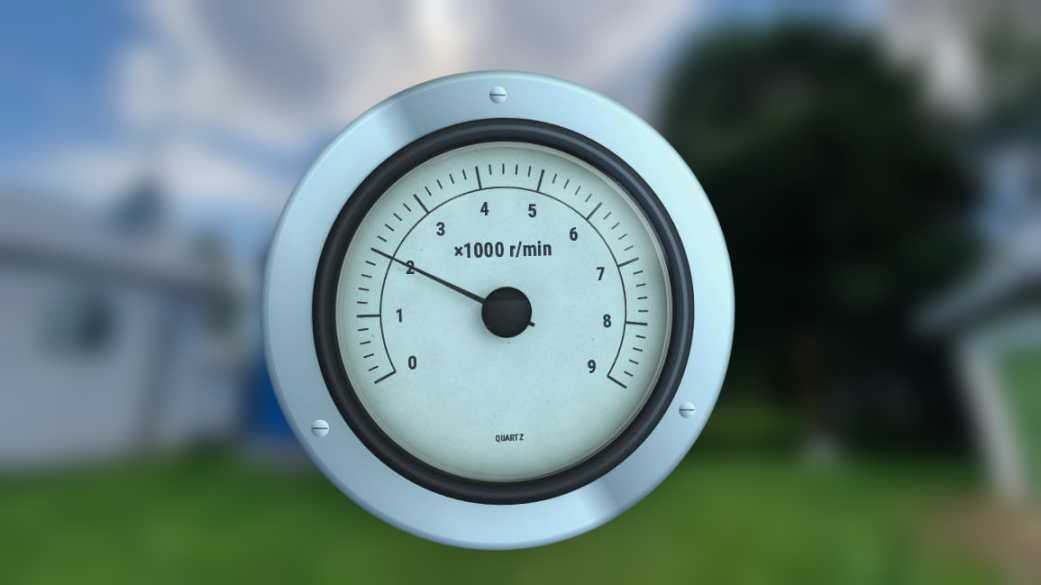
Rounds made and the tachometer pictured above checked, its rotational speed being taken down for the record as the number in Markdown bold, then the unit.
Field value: **2000** rpm
